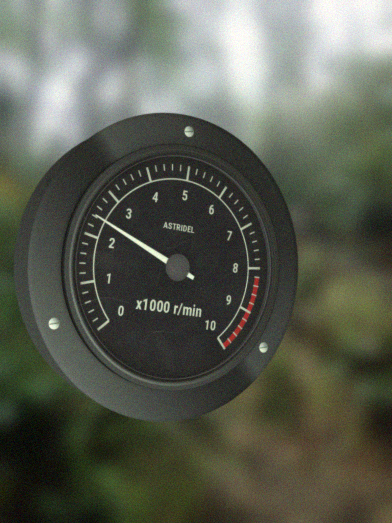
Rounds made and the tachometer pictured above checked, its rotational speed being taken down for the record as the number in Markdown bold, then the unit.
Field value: **2400** rpm
